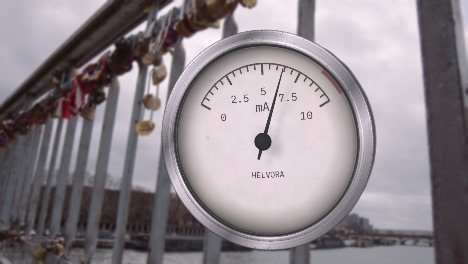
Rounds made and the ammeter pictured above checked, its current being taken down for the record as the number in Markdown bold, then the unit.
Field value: **6.5** mA
